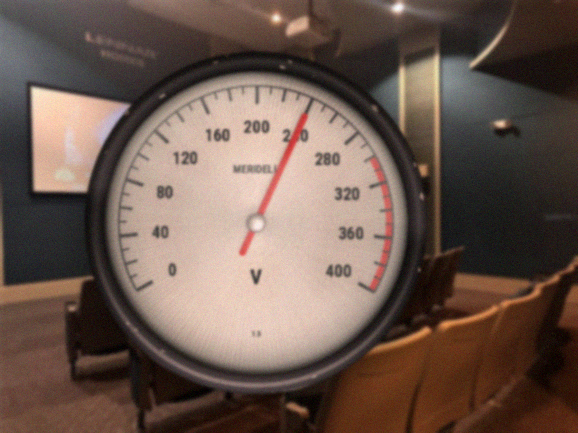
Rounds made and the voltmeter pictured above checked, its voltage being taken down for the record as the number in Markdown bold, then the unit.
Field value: **240** V
